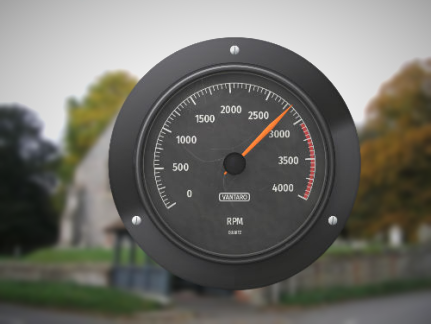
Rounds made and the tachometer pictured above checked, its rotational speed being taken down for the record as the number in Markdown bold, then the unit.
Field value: **2800** rpm
